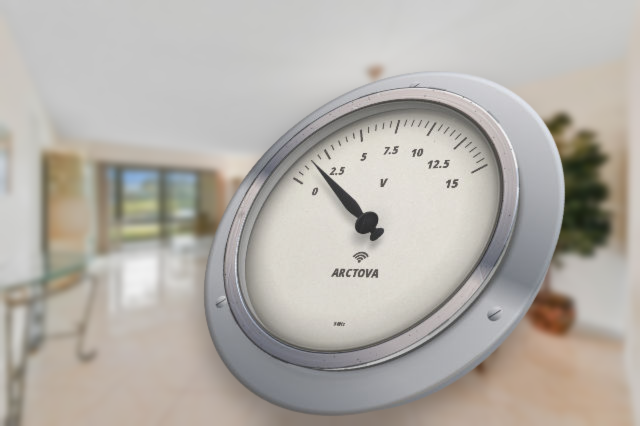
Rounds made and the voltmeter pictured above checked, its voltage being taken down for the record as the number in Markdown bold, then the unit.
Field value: **1.5** V
